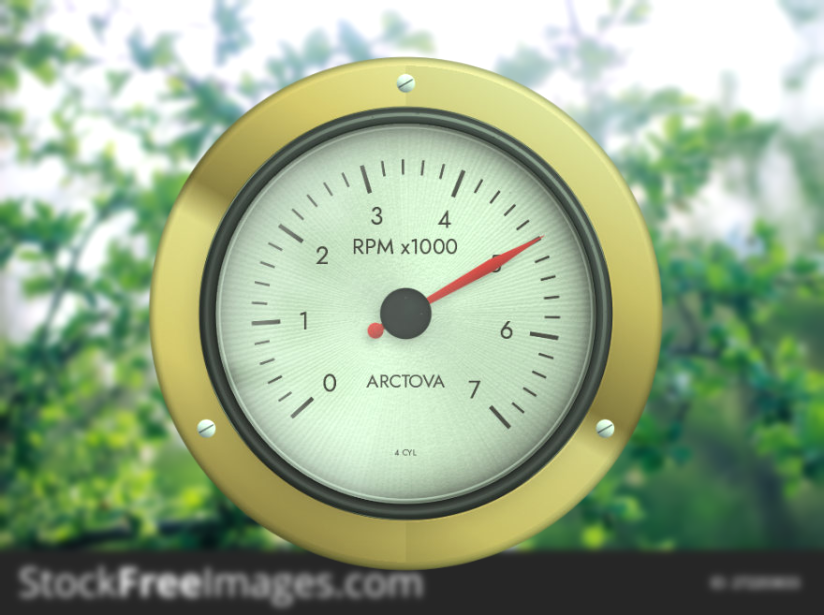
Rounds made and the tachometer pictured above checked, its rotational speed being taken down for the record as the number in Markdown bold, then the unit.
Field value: **5000** rpm
